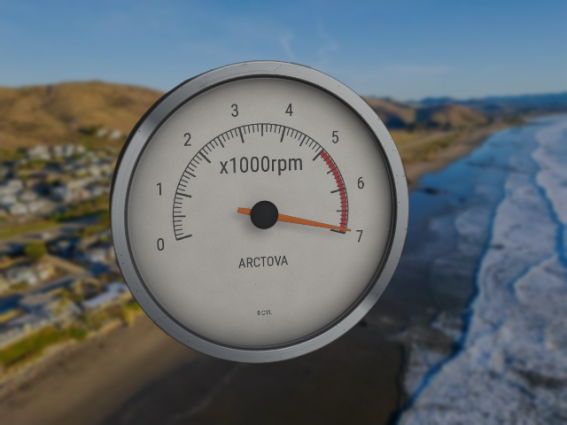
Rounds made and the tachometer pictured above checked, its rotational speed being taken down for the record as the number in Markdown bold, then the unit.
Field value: **6900** rpm
